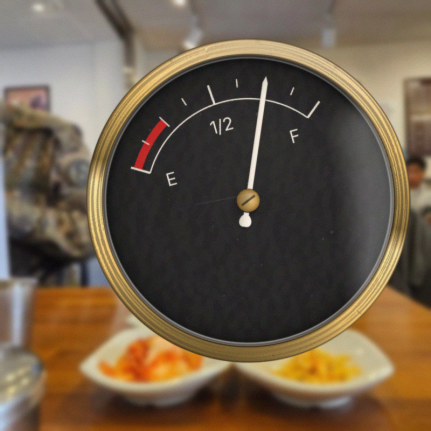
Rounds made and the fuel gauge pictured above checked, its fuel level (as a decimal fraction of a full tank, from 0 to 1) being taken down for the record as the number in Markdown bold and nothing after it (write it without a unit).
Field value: **0.75**
